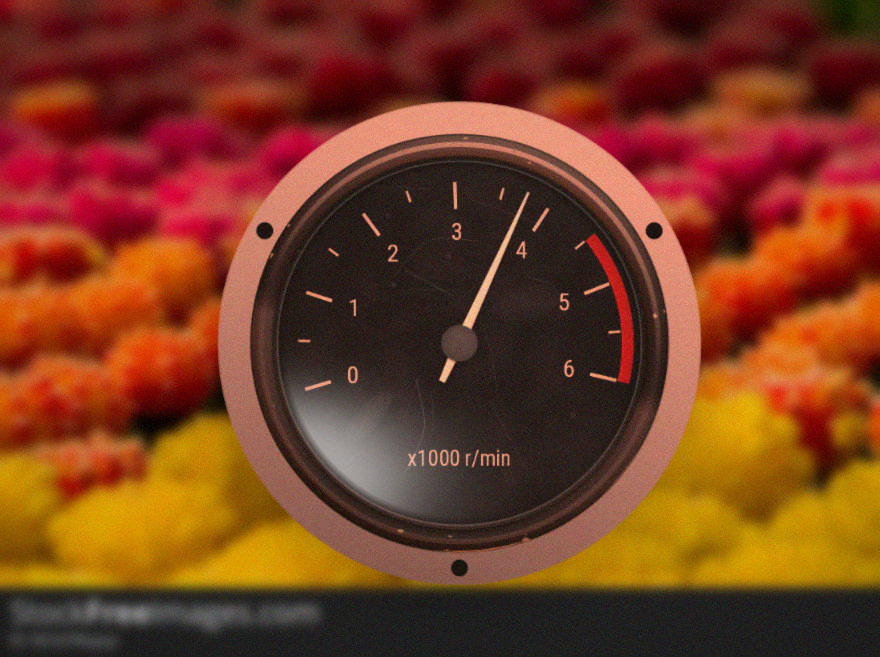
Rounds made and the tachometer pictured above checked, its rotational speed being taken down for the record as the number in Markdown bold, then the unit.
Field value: **3750** rpm
